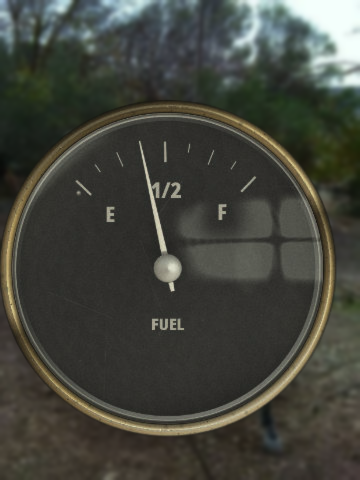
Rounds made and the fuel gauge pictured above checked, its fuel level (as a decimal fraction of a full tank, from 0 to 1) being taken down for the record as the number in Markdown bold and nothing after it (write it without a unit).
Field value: **0.375**
